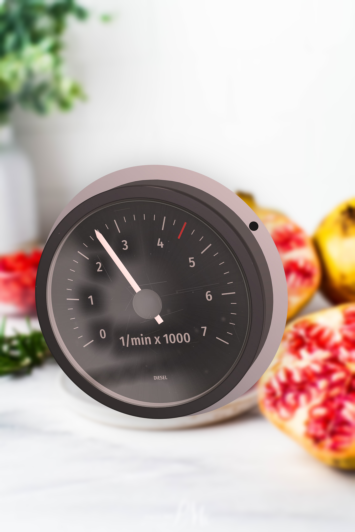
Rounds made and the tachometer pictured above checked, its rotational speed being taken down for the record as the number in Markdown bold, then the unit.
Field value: **2600** rpm
